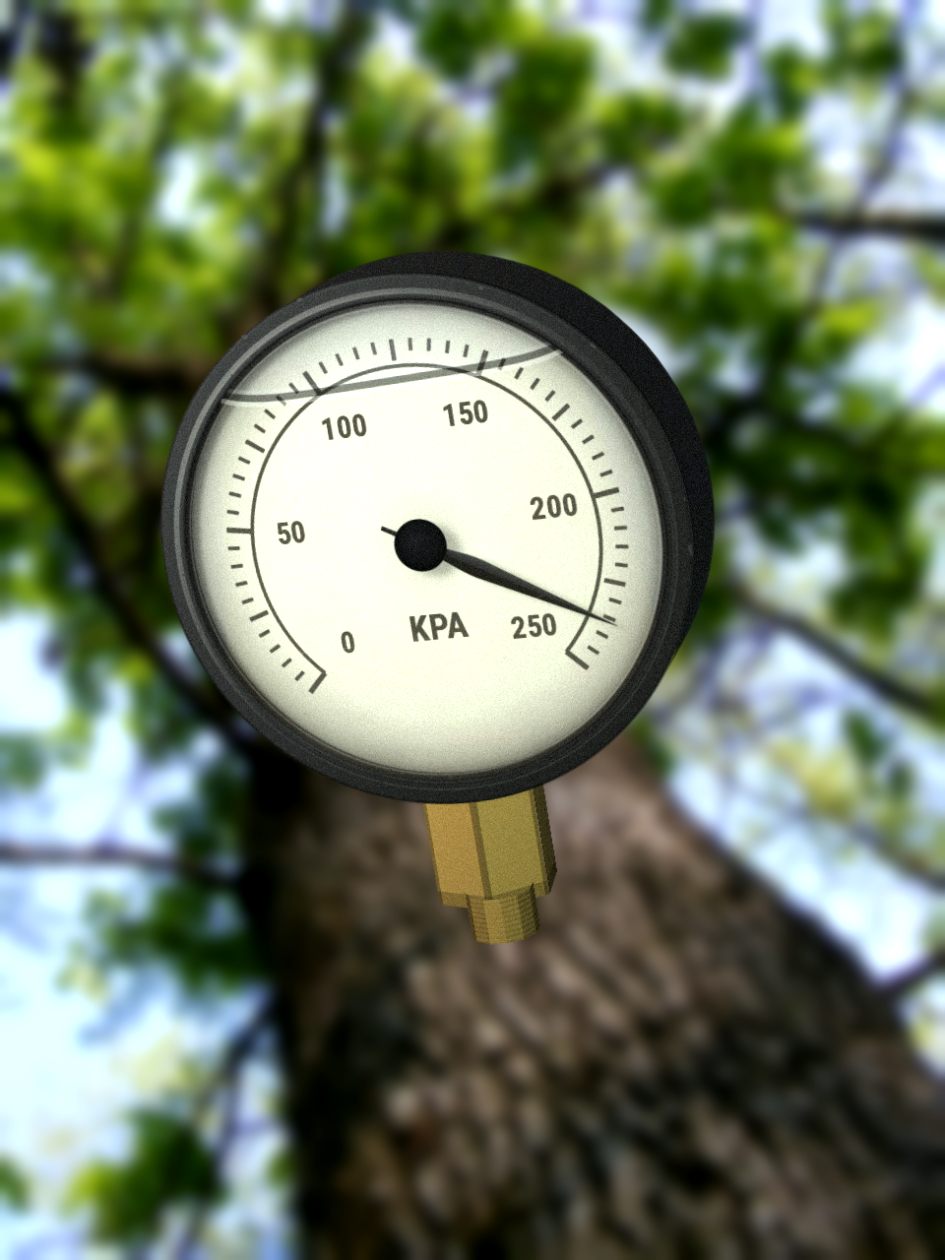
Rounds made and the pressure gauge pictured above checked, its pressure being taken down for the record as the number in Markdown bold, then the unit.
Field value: **235** kPa
